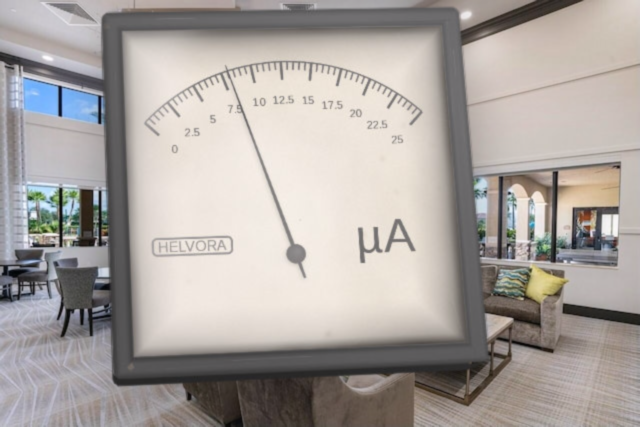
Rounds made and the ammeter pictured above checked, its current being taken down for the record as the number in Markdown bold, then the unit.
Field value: **8** µA
